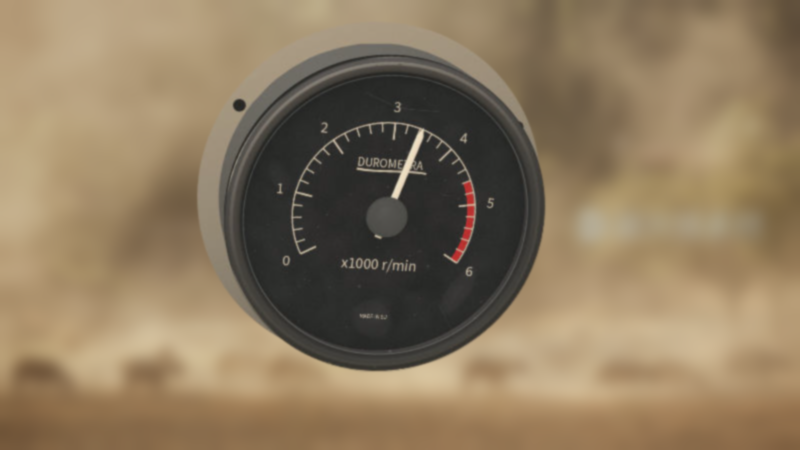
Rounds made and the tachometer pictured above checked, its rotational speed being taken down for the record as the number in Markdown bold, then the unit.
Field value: **3400** rpm
